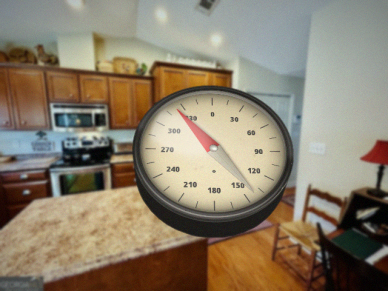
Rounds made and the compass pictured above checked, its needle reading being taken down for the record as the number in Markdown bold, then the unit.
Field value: **322.5** °
